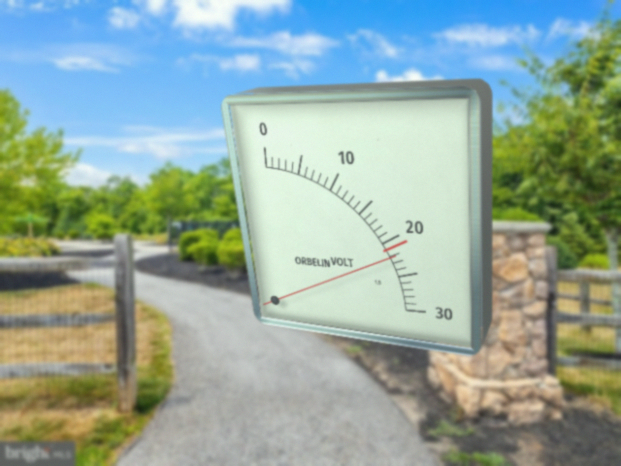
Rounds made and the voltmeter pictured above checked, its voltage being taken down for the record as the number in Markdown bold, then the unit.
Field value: **22** V
